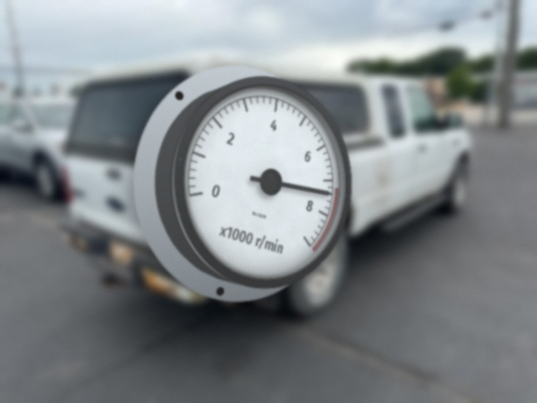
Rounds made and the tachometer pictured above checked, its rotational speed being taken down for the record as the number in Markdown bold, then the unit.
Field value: **7400** rpm
